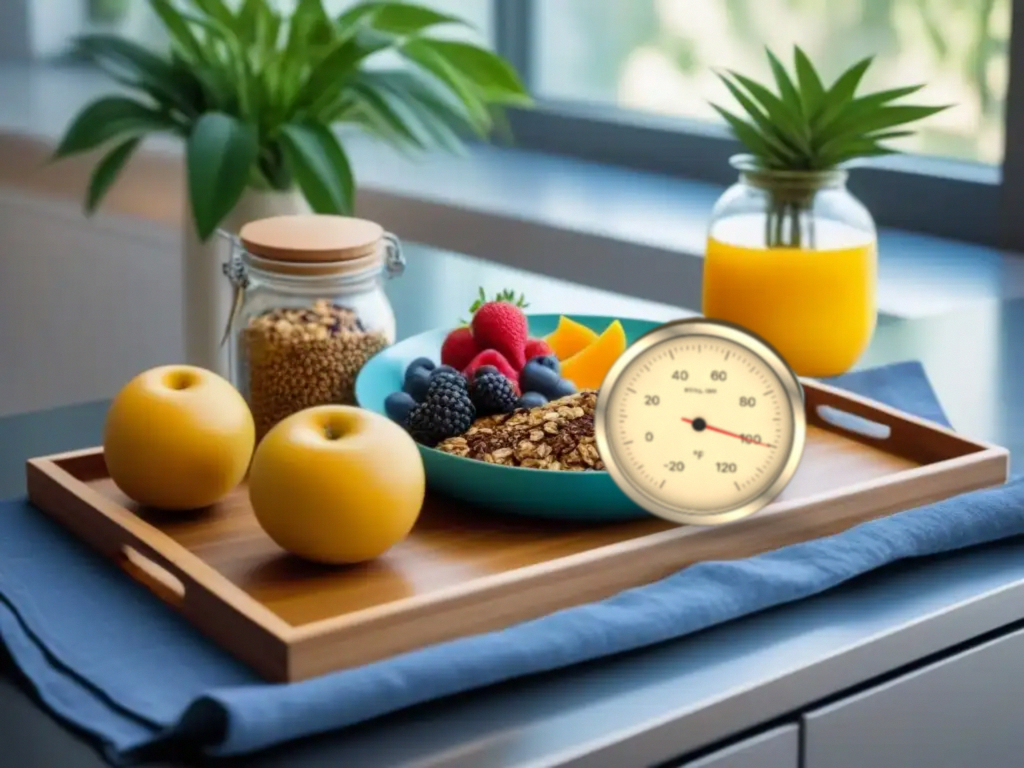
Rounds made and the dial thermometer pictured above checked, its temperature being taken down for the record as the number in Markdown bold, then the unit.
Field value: **100** °F
